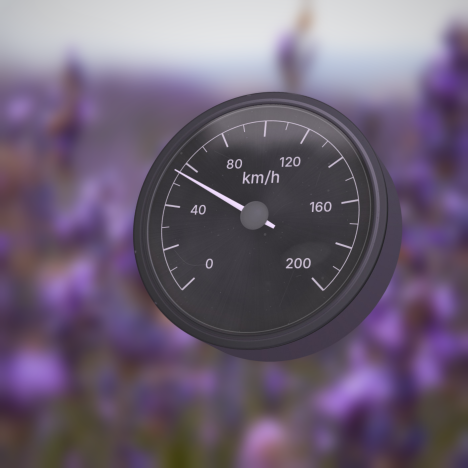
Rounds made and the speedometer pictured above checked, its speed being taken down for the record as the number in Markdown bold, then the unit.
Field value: **55** km/h
